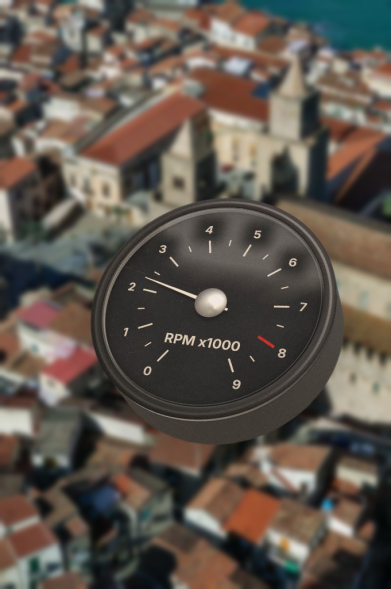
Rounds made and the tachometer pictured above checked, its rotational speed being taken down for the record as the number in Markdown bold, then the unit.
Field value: **2250** rpm
